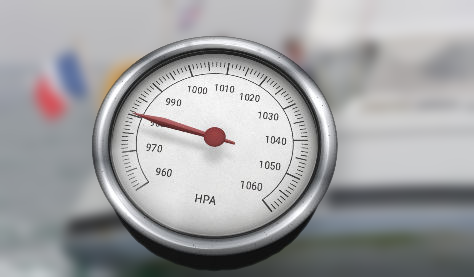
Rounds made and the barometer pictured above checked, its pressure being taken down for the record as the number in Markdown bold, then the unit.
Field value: **980** hPa
